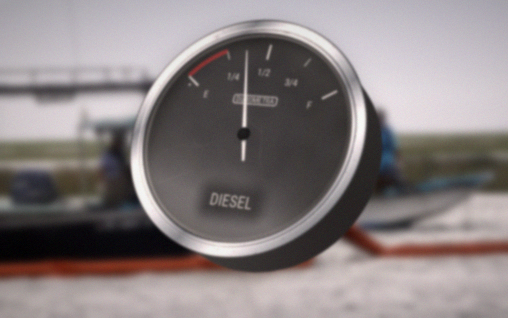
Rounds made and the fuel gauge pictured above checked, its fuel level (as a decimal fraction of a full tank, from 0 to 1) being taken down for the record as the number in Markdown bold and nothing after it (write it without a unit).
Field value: **0.375**
